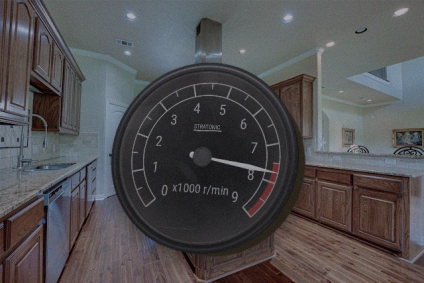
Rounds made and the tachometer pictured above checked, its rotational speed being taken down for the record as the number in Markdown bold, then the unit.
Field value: **7750** rpm
